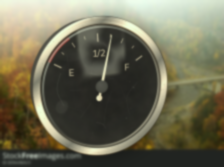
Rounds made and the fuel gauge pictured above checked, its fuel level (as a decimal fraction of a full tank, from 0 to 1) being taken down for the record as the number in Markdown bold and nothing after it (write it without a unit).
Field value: **0.625**
